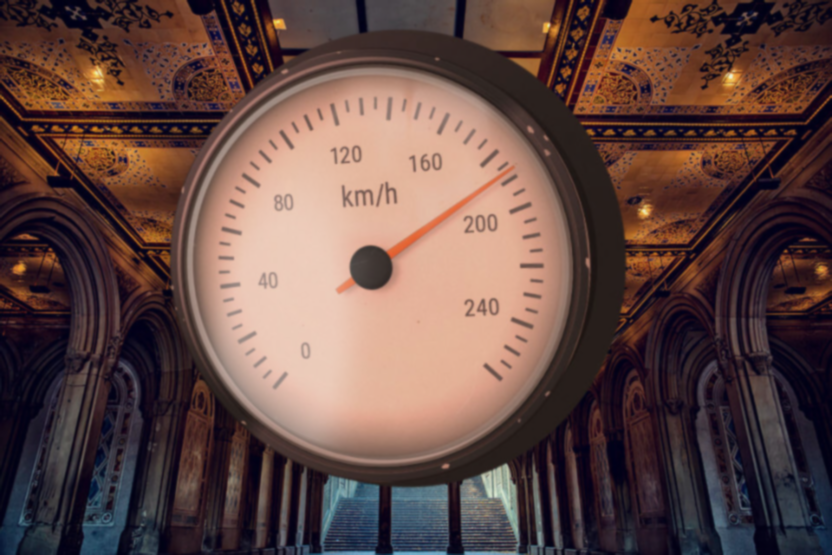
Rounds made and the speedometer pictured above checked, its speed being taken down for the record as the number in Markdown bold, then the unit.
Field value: **187.5** km/h
